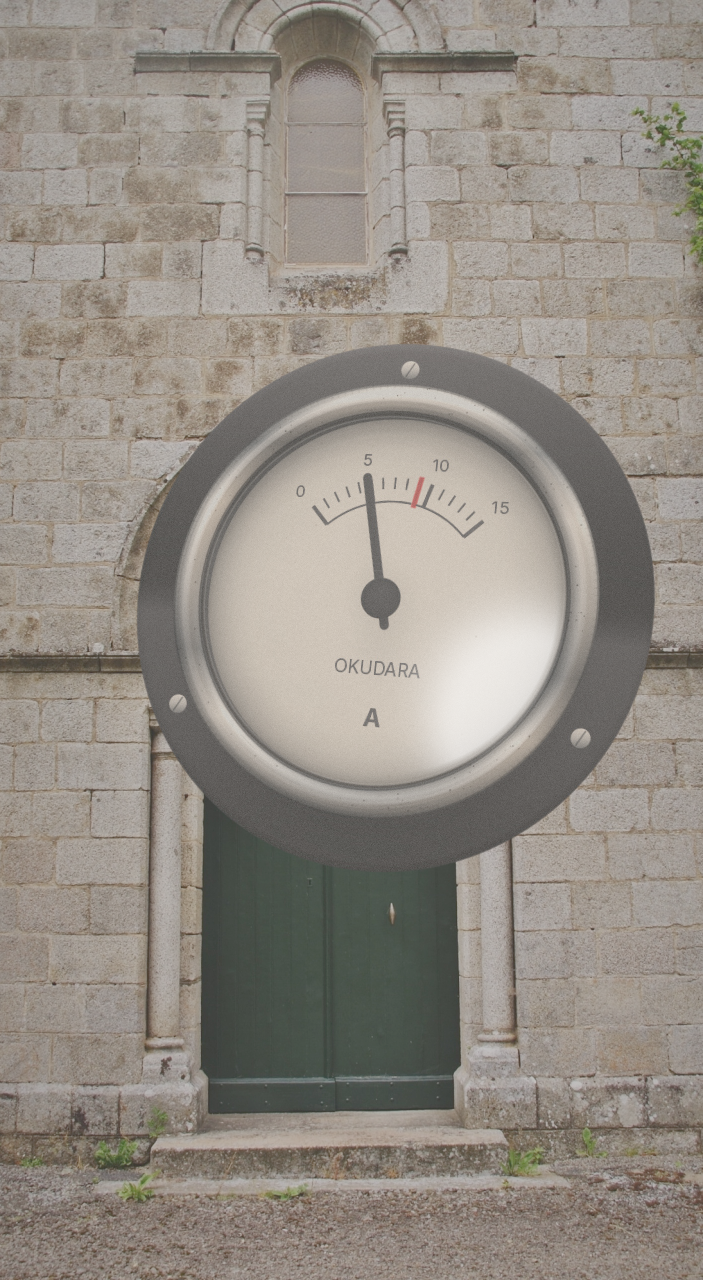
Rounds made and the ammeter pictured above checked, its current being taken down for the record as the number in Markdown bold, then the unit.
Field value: **5** A
